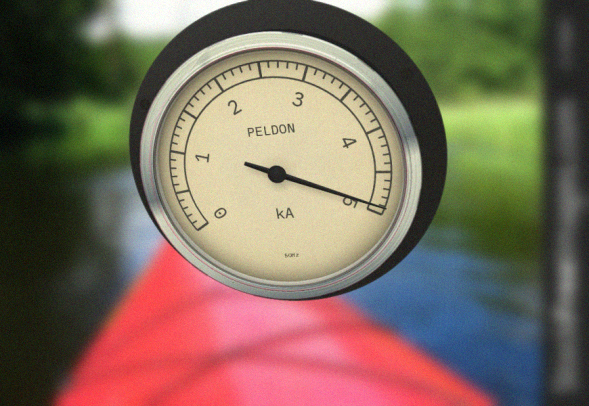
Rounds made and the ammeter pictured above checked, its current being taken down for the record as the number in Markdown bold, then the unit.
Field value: **4.9** kA
